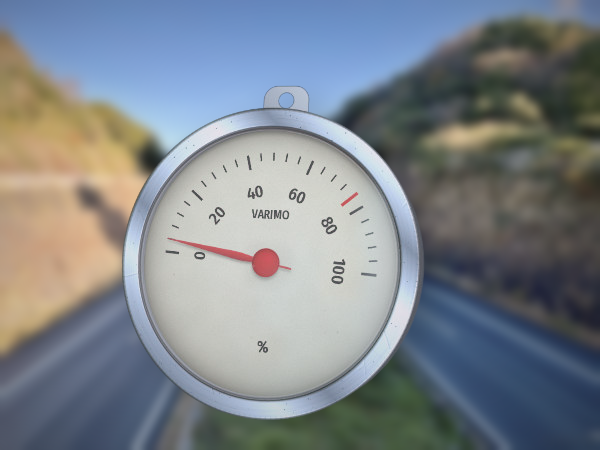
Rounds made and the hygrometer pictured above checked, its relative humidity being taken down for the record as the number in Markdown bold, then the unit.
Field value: **4** %
